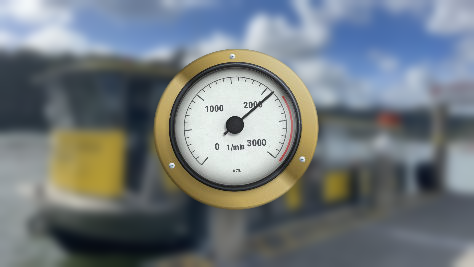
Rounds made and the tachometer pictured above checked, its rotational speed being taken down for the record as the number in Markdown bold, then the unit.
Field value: **2100** rpm
